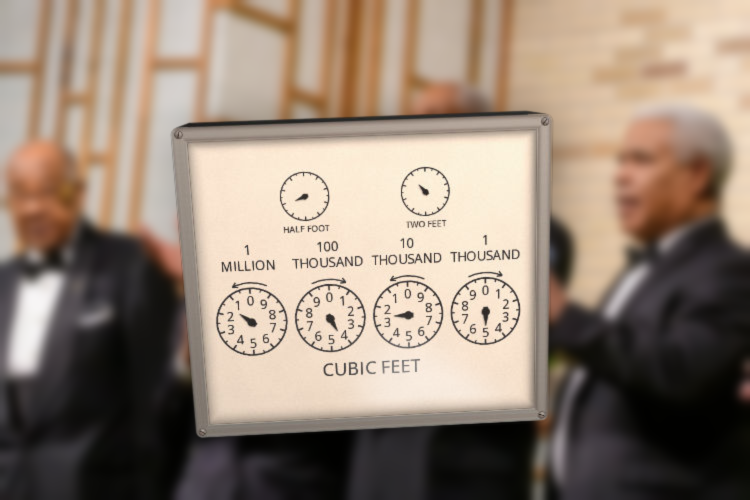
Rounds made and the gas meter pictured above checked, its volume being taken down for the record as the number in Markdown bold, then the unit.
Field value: **142500** ft³
